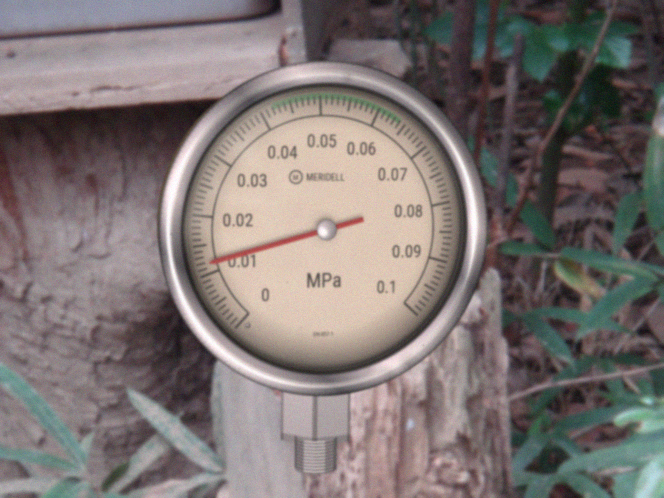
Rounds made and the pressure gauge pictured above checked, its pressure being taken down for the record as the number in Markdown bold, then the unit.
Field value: **0.012** MPa
